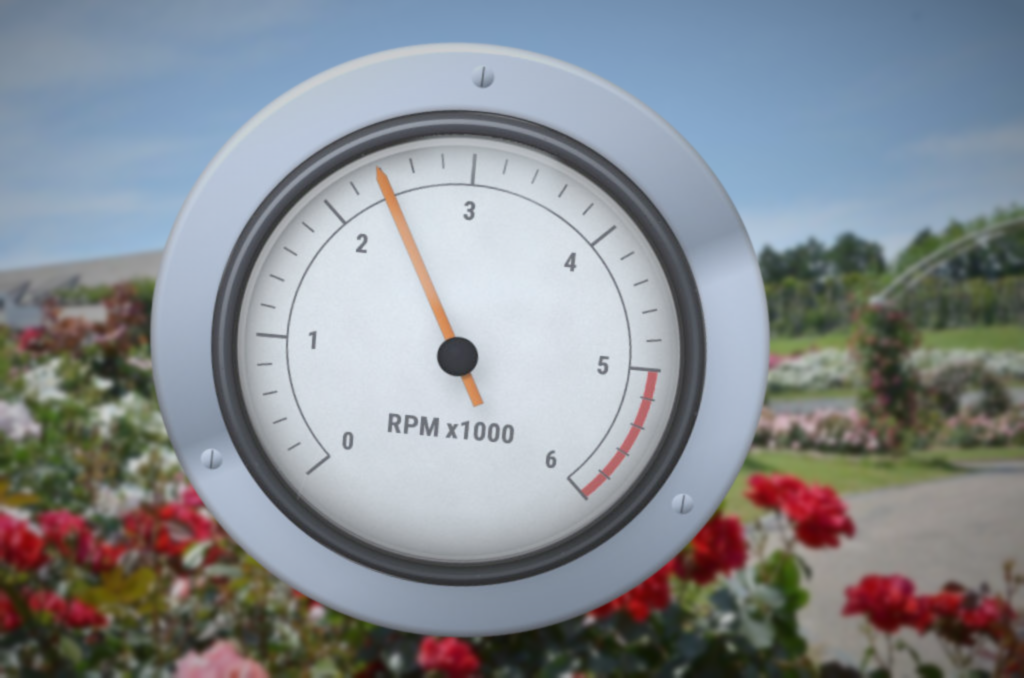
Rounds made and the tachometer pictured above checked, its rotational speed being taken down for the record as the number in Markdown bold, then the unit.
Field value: **2400** rpm
